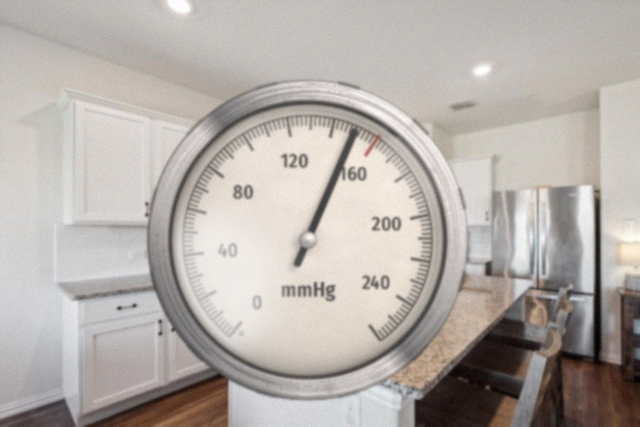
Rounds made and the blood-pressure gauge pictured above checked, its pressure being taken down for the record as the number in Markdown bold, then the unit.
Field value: **150** mmHg
